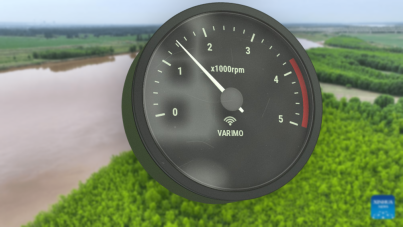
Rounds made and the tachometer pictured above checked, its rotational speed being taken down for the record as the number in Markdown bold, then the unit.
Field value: **1400** rpm
